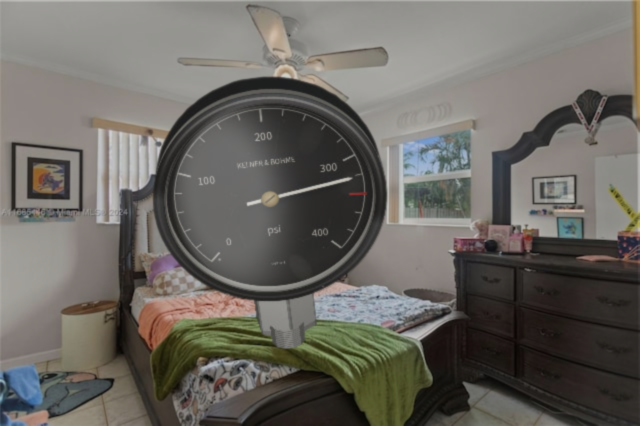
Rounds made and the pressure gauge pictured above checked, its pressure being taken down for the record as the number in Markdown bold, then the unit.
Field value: **320** psi
